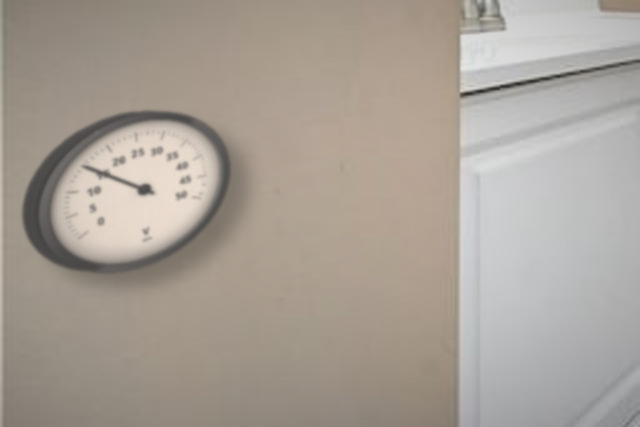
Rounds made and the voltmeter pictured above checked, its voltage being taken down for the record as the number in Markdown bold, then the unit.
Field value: **15** V
